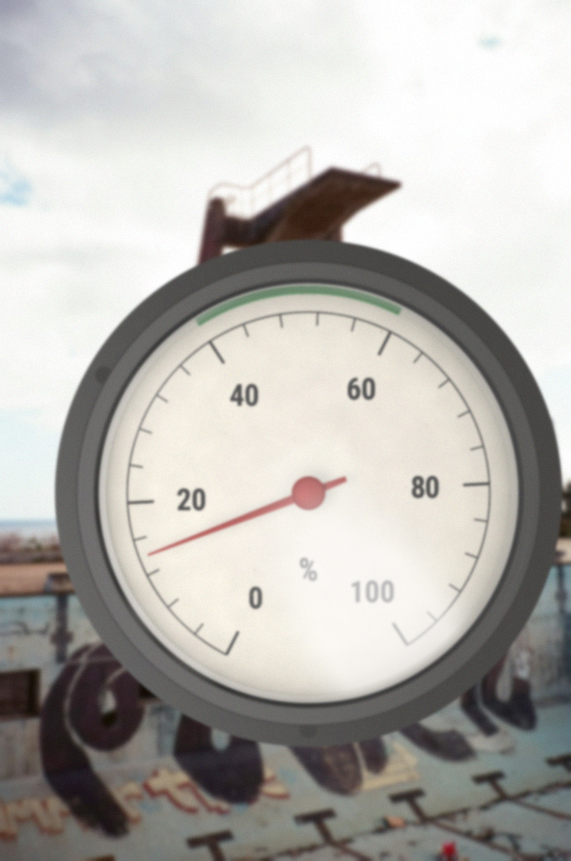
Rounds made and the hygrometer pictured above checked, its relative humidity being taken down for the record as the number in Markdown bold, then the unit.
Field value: **14** %
